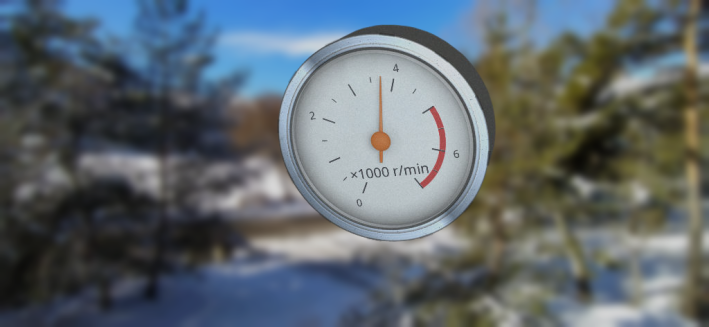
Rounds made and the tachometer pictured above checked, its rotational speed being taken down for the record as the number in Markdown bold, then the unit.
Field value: **3750** rpm
